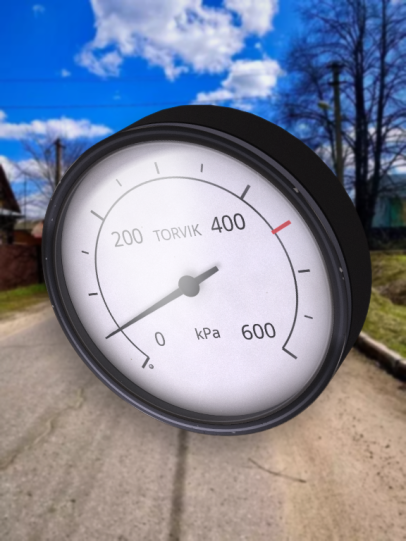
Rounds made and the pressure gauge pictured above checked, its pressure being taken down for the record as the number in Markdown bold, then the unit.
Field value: **50** kPa
